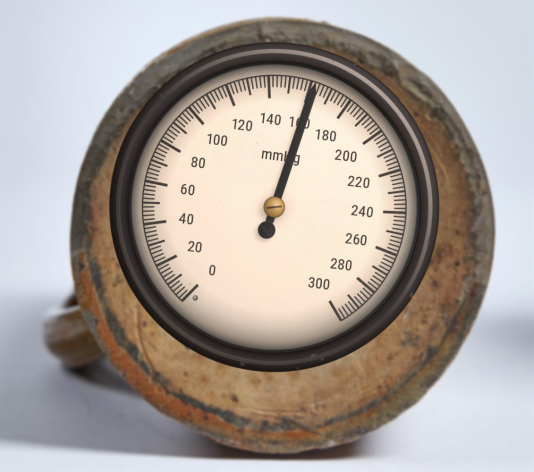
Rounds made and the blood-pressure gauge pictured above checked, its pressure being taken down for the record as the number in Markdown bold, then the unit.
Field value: **162** mmHg
